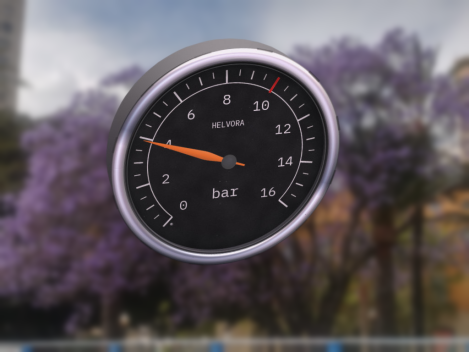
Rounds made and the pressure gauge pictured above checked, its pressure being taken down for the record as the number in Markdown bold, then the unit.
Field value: **4** bar
